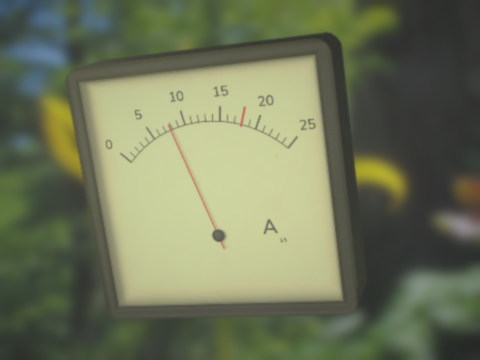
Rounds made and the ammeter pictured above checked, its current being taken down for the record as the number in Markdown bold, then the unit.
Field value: **8** A
